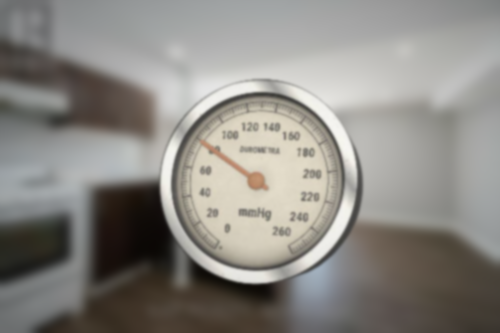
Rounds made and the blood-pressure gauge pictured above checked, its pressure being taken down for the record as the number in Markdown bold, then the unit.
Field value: **80** mmHg
